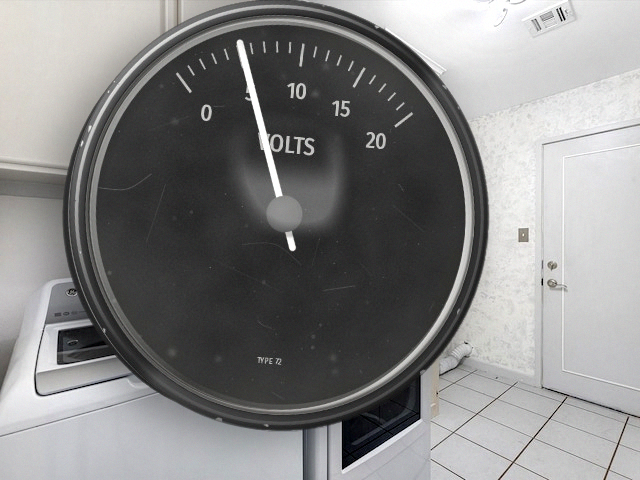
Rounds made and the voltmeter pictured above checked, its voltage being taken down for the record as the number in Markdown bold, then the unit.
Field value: **5** V
